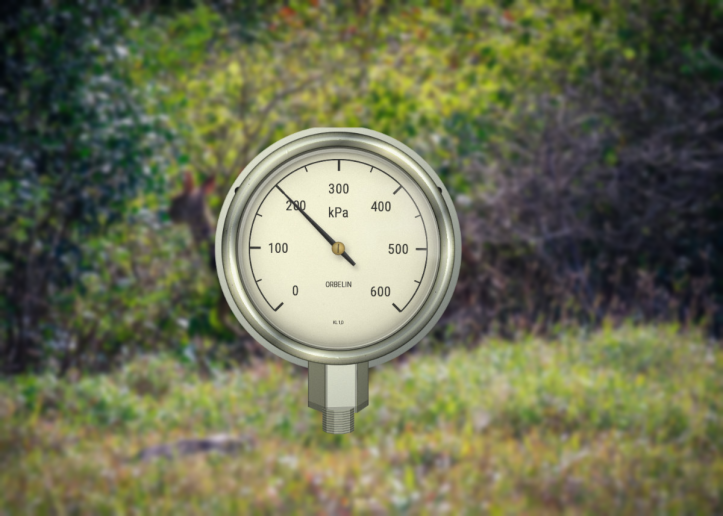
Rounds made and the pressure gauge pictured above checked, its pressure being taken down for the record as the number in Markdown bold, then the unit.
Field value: **200** kPa
